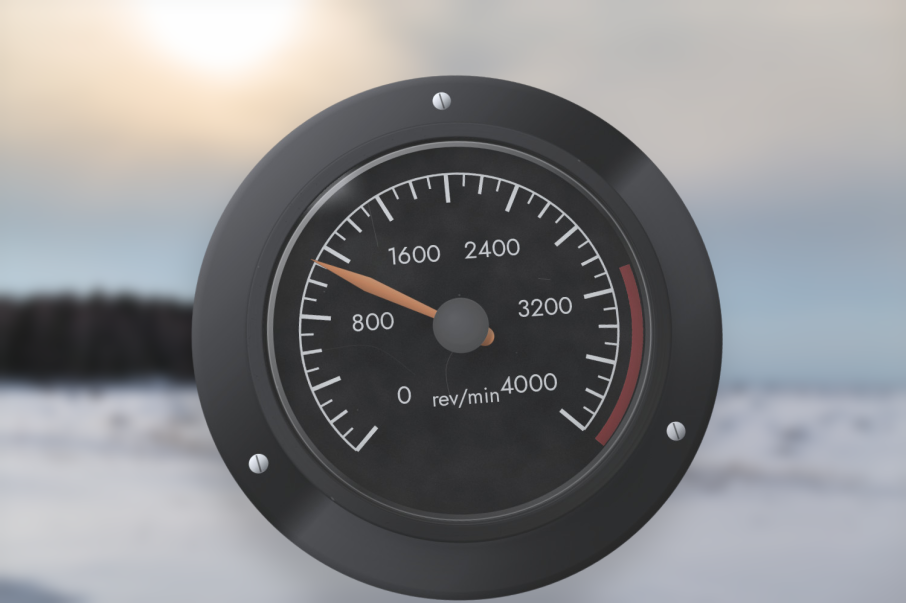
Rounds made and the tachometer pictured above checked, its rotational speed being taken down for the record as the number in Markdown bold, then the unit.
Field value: **1100** rpm
